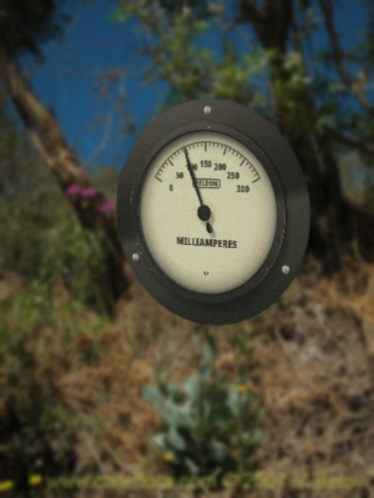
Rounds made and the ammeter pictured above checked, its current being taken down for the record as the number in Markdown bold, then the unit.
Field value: **100** mA
